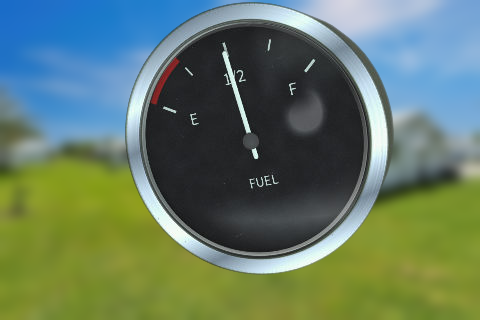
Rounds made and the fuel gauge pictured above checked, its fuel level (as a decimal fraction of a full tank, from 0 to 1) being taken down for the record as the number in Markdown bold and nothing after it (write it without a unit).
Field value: **0.5**
